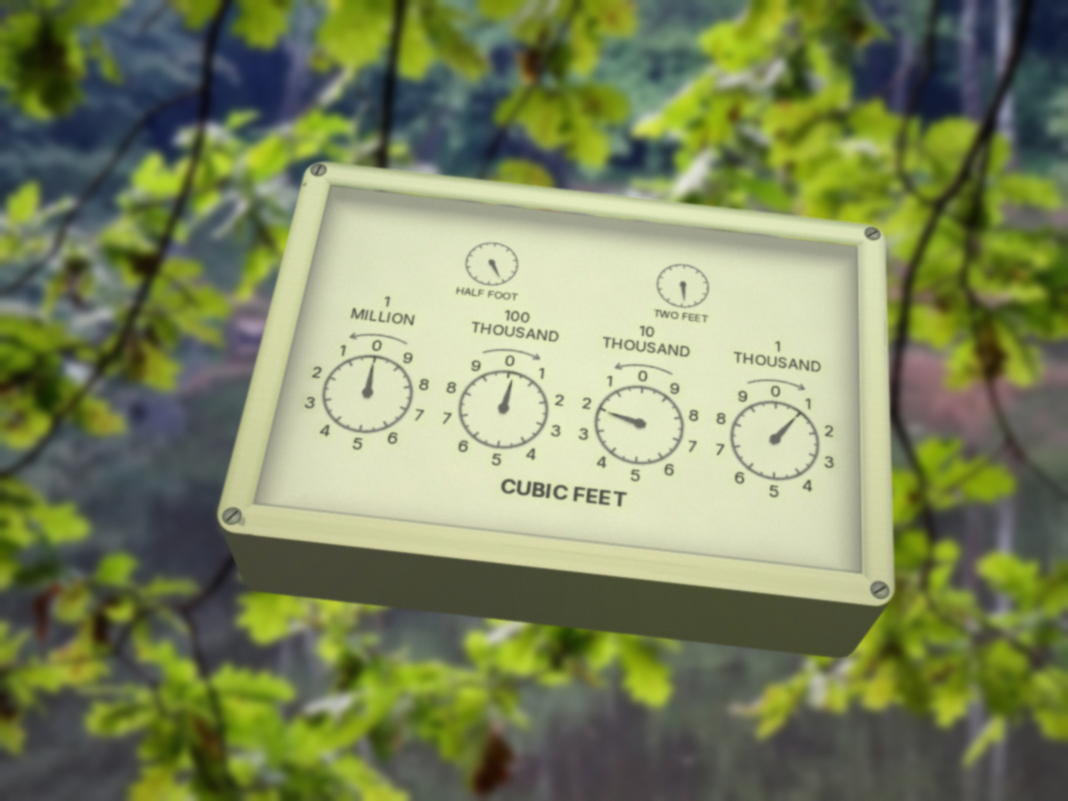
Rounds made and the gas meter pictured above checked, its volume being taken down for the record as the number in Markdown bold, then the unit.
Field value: **2100** ft³
